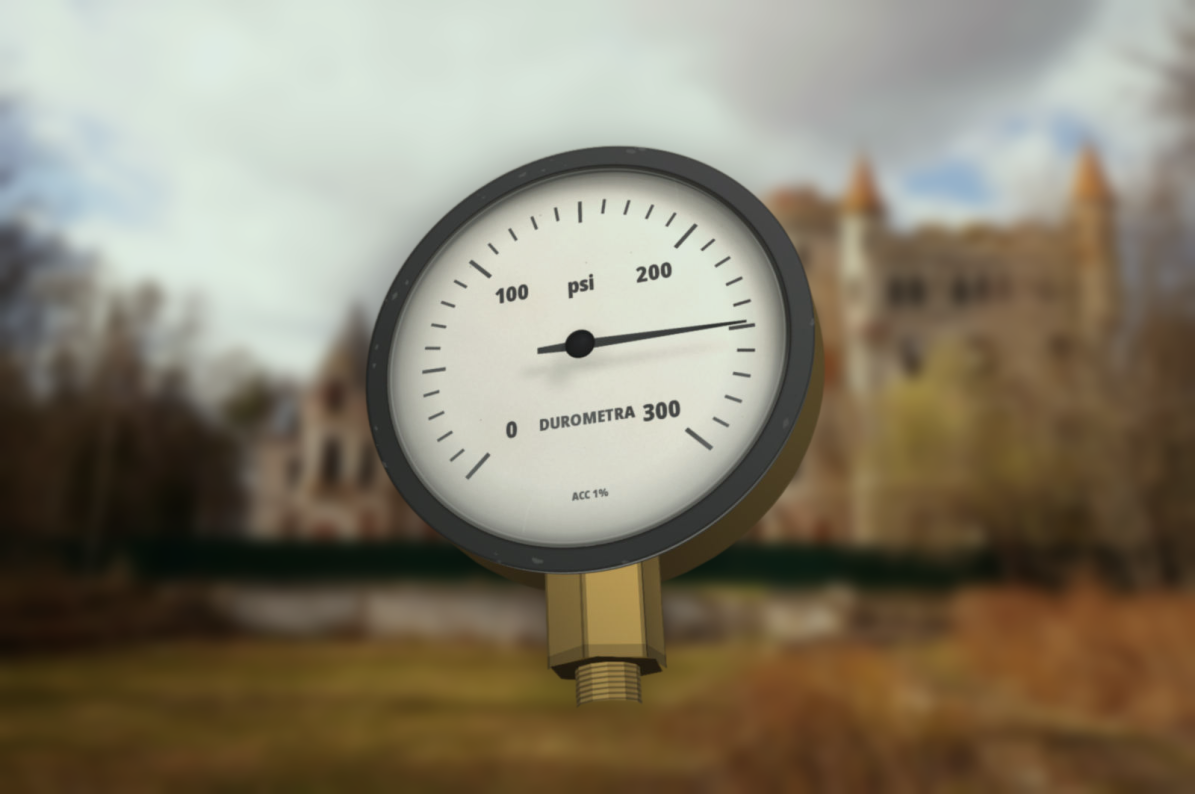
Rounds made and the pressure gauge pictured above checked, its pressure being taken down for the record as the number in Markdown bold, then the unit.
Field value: **250** psi
